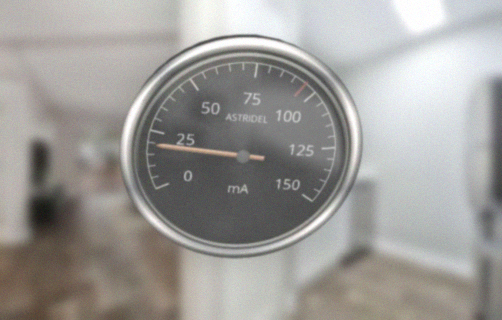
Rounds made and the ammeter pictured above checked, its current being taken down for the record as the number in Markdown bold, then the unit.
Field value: **20** mA
